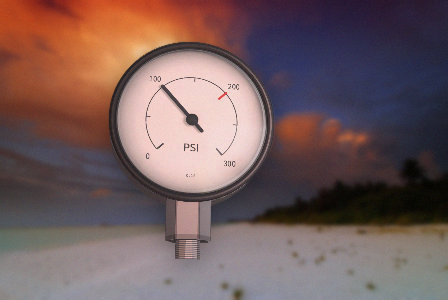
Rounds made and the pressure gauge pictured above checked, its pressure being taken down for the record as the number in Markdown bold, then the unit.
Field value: **100** psi
